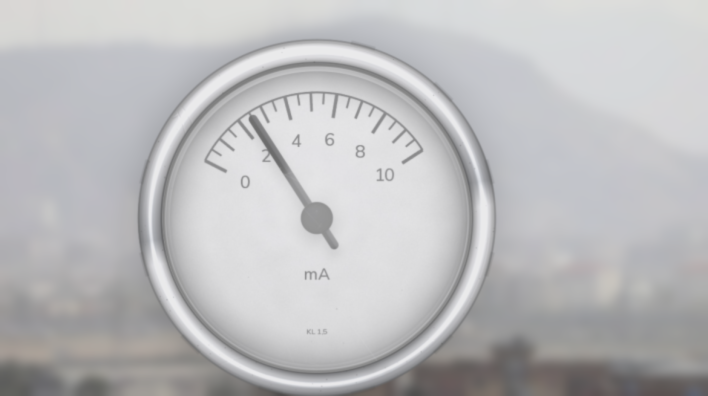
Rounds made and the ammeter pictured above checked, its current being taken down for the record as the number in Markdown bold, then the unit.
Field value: **2.5** mA
